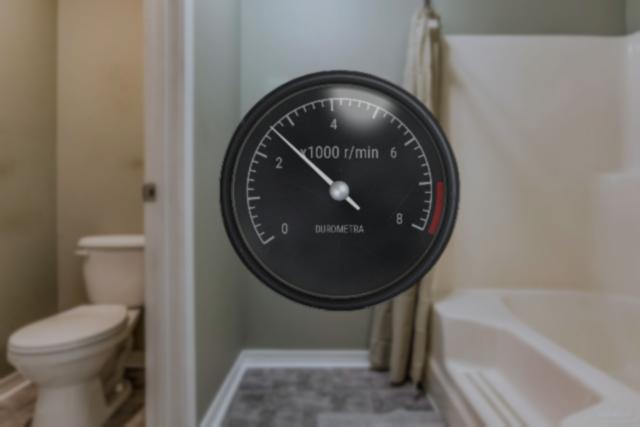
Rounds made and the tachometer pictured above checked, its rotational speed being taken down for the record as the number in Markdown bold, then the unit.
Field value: **2600** rpm
